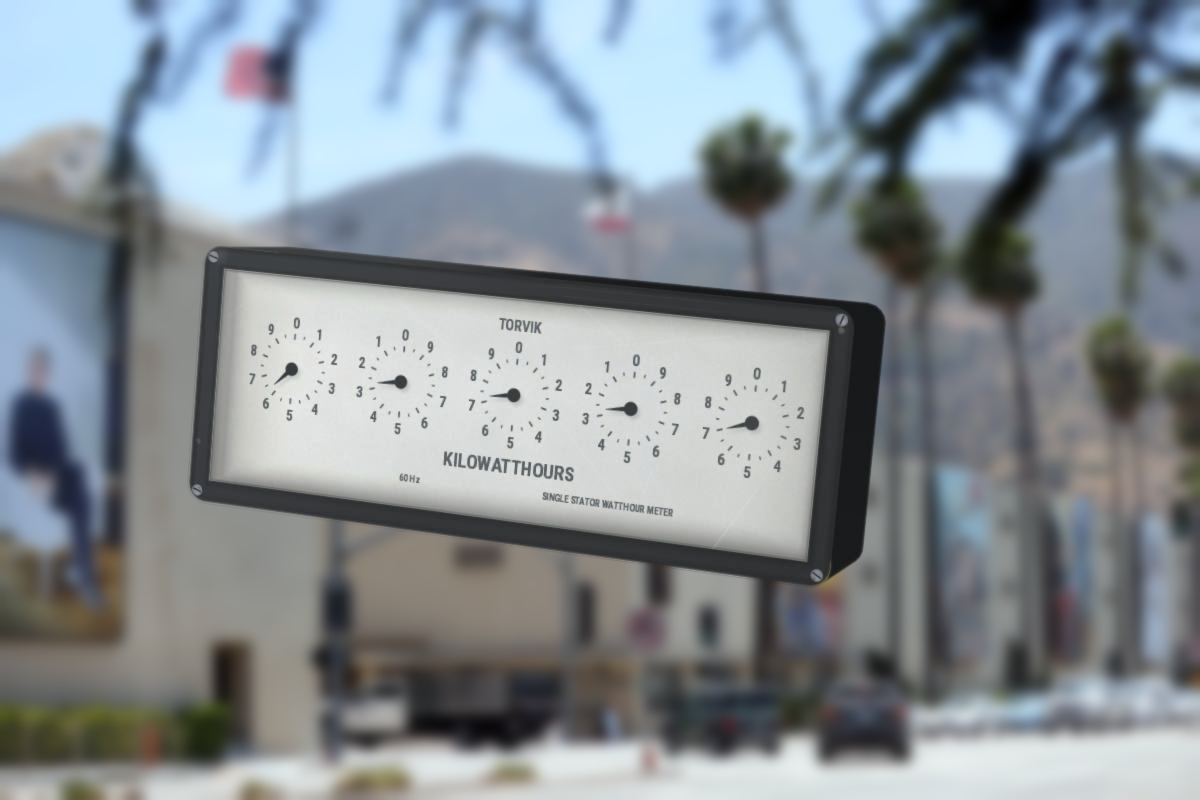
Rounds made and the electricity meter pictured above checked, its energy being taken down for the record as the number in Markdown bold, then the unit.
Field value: **62727** kWh
